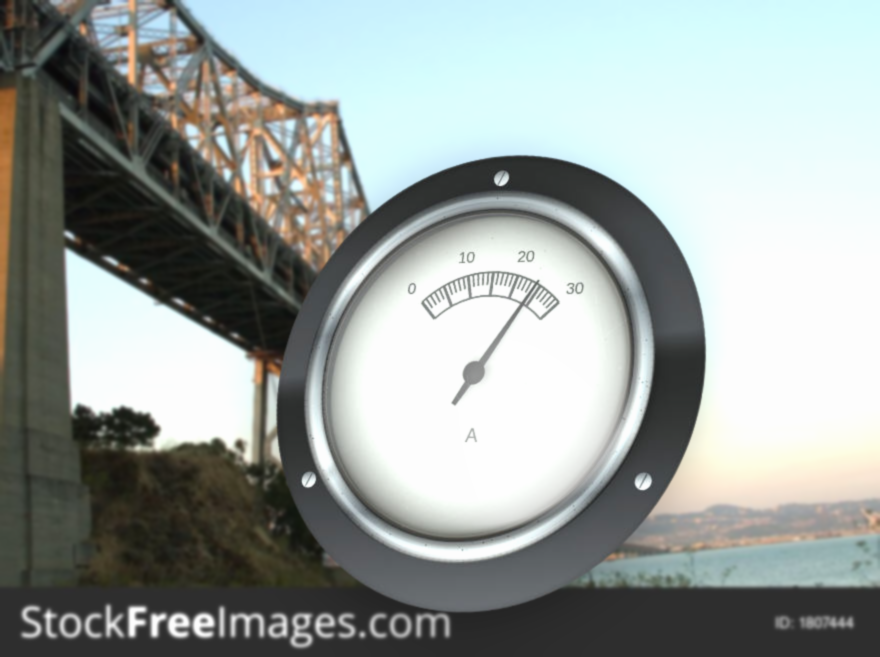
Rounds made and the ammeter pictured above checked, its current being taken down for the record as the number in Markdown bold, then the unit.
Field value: **25** A
